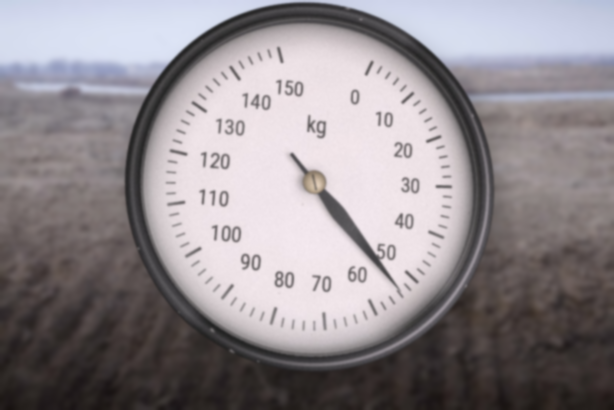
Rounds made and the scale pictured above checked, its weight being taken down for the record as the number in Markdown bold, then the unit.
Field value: **54** kg
